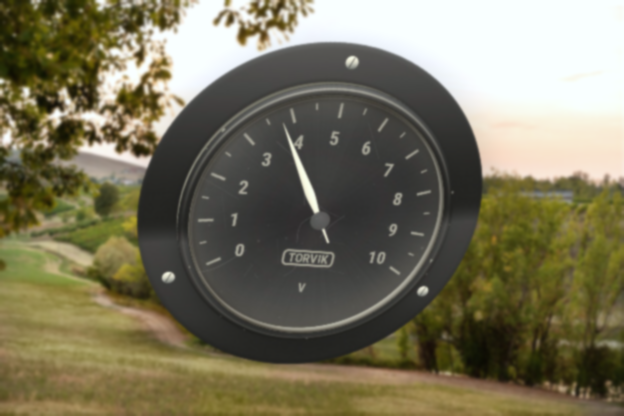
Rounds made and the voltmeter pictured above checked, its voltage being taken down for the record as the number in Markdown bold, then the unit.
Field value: **3.75** V
